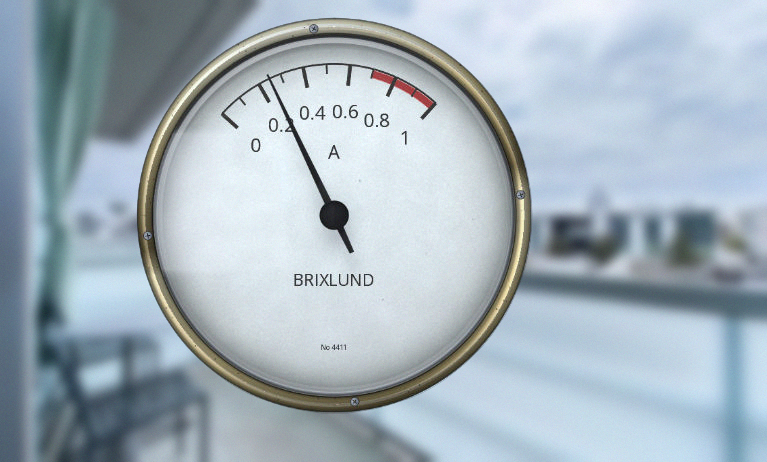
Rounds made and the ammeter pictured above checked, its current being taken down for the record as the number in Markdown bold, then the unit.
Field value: **0.25** A
